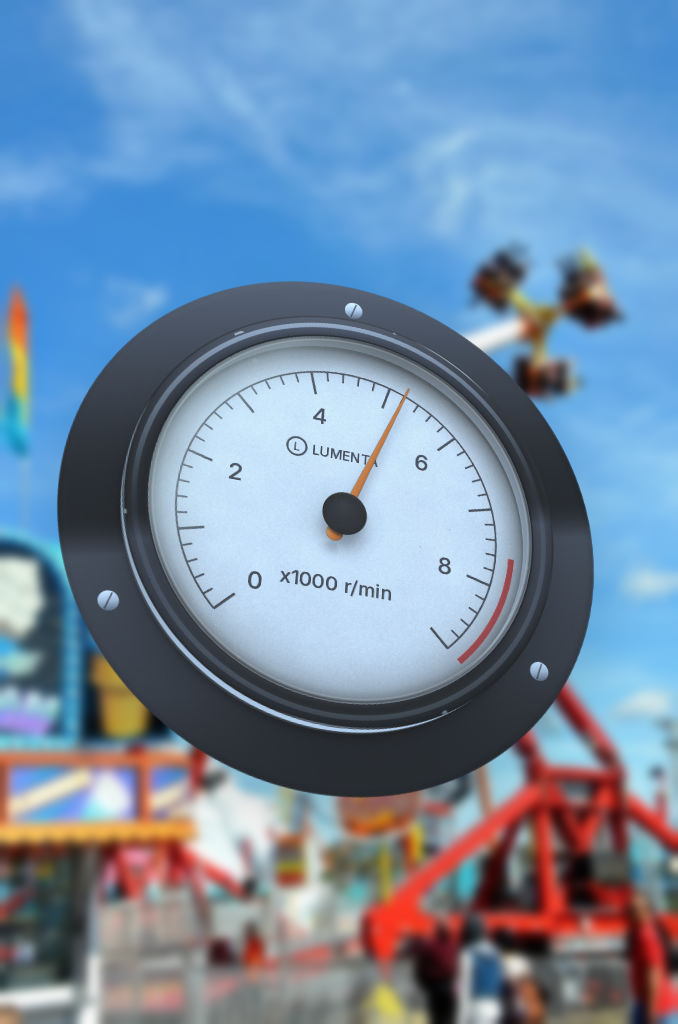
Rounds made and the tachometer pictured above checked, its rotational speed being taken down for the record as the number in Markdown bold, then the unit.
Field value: **5200** rpm
